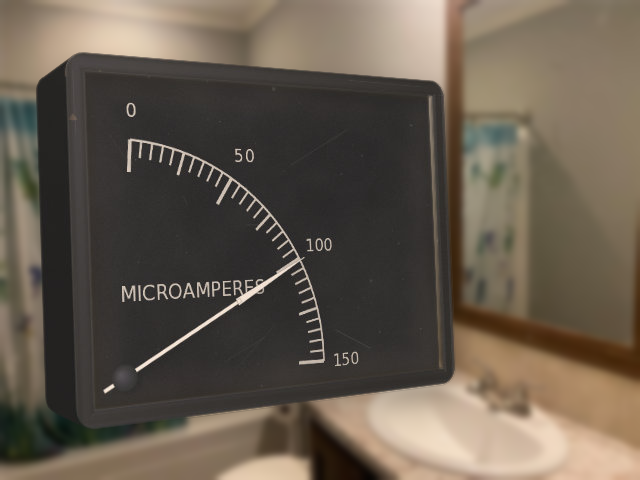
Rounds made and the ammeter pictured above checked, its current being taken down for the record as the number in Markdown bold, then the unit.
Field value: **100** µA
